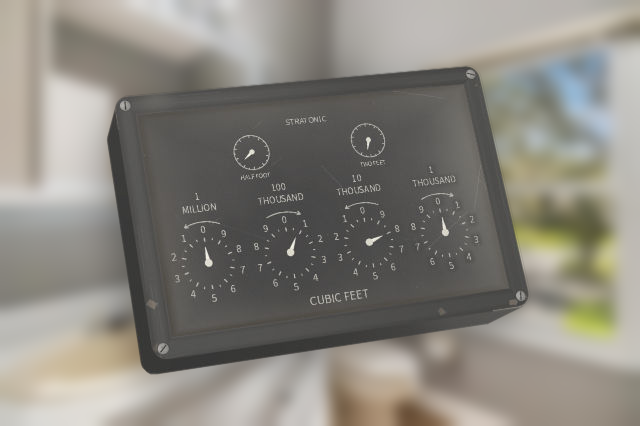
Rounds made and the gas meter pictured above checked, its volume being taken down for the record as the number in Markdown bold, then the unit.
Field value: **8000** ft³
